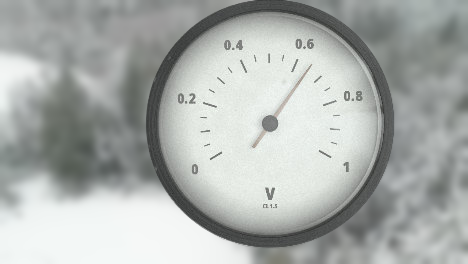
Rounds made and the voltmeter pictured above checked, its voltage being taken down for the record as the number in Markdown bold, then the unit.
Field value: **0.65** V
